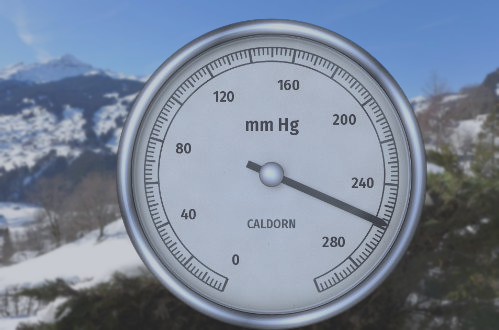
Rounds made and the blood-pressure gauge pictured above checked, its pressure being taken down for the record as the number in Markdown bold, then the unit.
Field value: **258** mmHg
